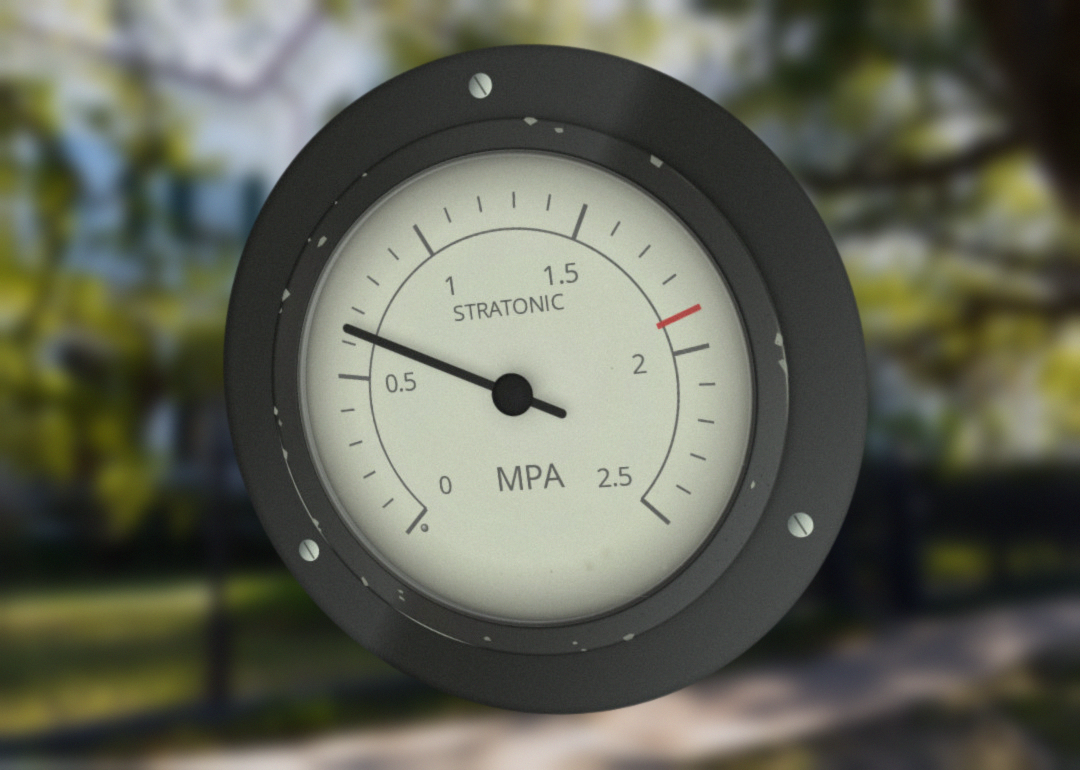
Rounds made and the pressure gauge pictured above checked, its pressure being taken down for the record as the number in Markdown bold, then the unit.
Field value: **0.65** MPa
